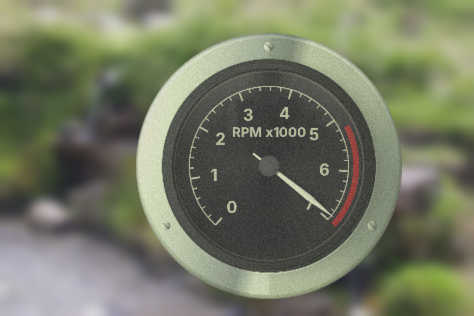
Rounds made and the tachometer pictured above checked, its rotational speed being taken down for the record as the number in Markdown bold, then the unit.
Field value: **6900** rpm
